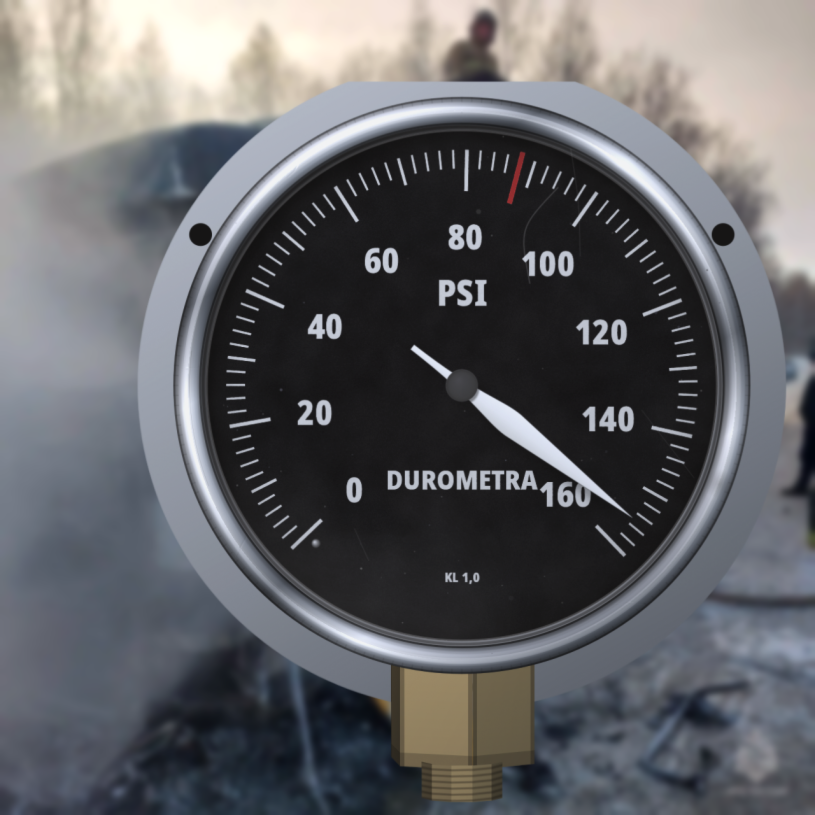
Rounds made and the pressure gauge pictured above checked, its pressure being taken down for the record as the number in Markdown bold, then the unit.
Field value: **155** psi
